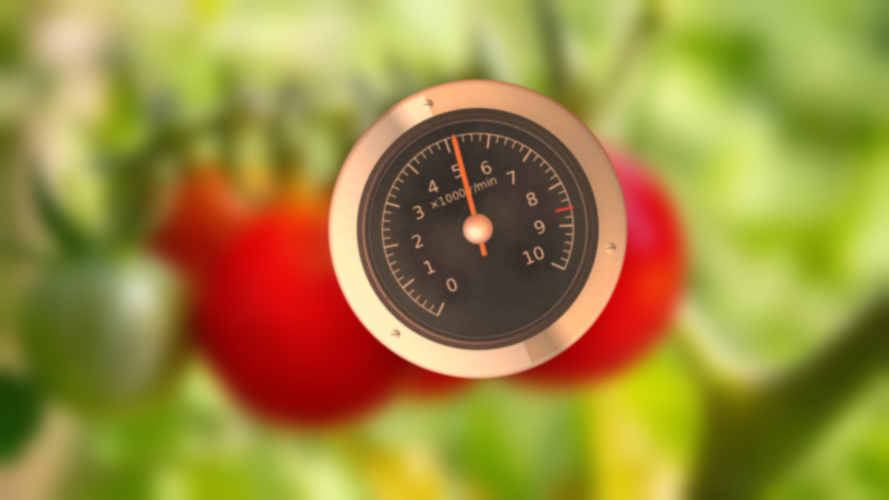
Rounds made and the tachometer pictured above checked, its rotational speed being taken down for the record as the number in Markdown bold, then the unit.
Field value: **5200** rpm
